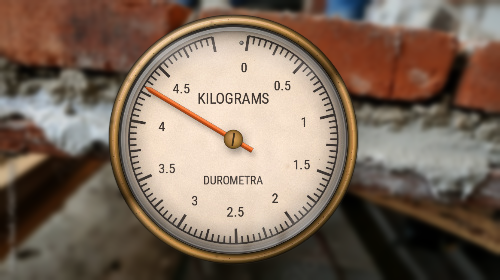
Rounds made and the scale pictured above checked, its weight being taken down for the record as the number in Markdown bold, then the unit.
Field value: **4.3** kg
